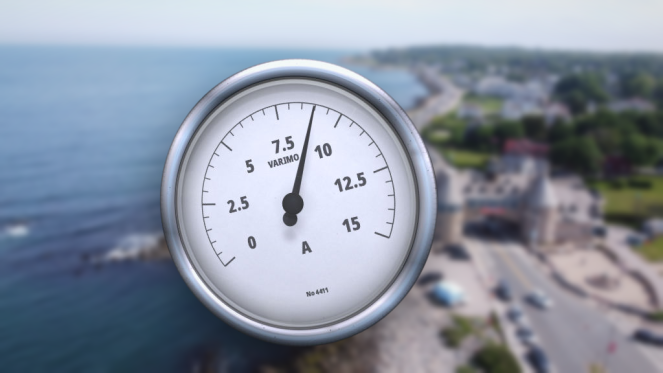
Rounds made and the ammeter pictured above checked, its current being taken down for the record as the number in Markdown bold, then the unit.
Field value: **9** A
